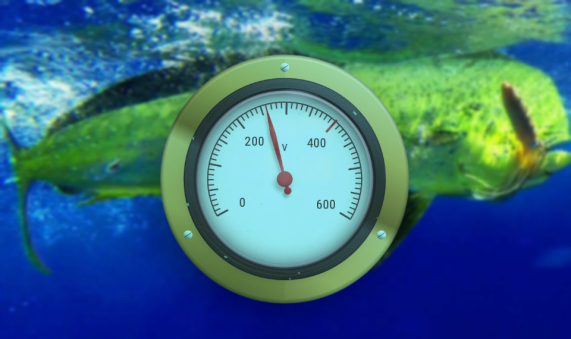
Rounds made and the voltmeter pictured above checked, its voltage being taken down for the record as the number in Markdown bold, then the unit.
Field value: **260** V
